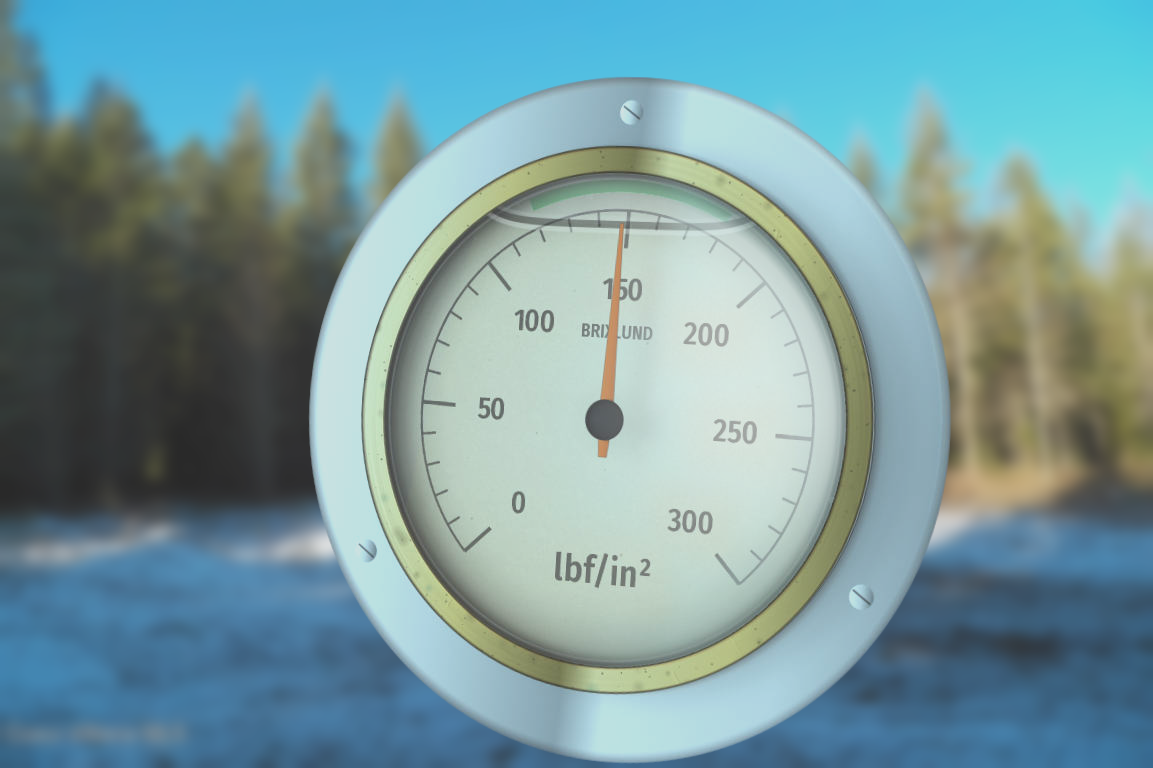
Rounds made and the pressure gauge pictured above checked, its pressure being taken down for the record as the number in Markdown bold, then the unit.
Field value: **150** psi
